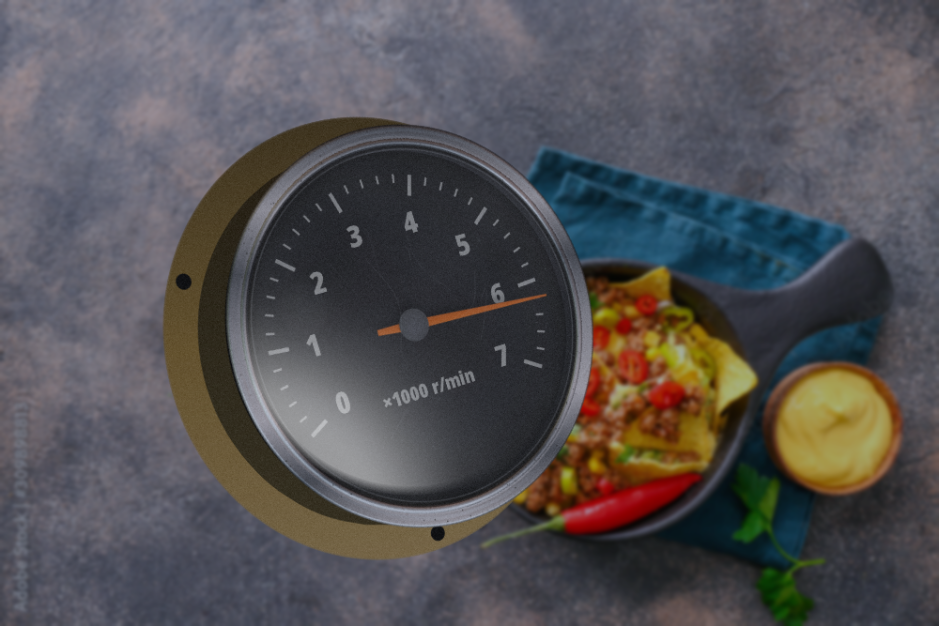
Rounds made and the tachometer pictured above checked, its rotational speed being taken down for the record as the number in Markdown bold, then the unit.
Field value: **6200** rpm
